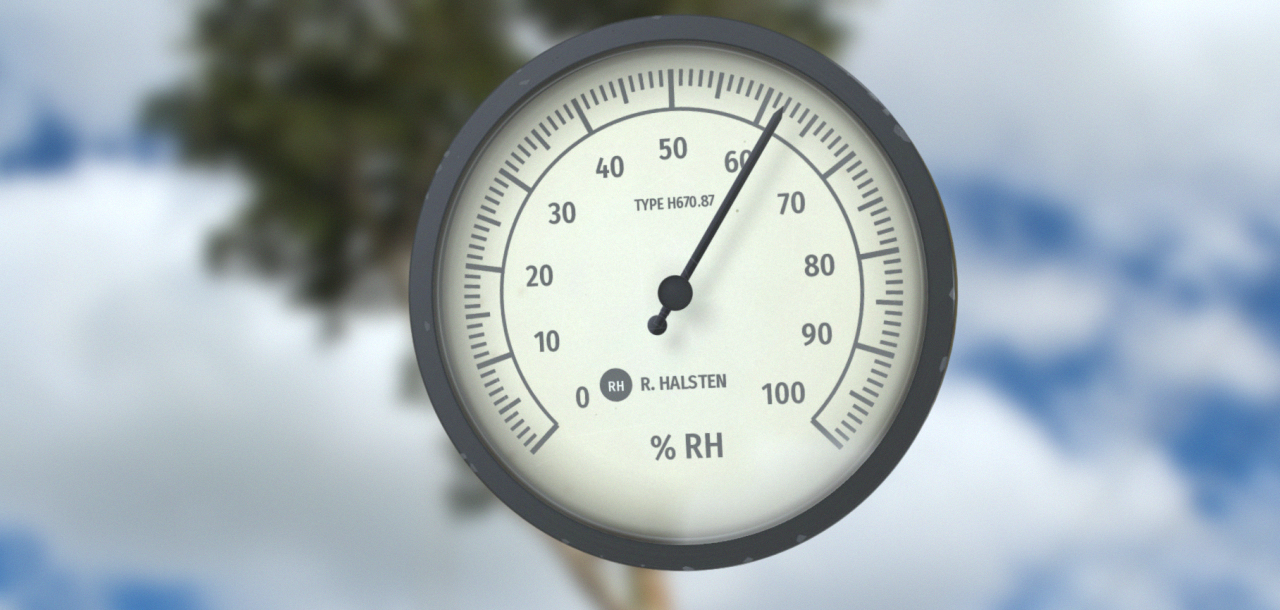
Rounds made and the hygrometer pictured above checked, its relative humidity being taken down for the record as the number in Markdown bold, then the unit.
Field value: **62** %
